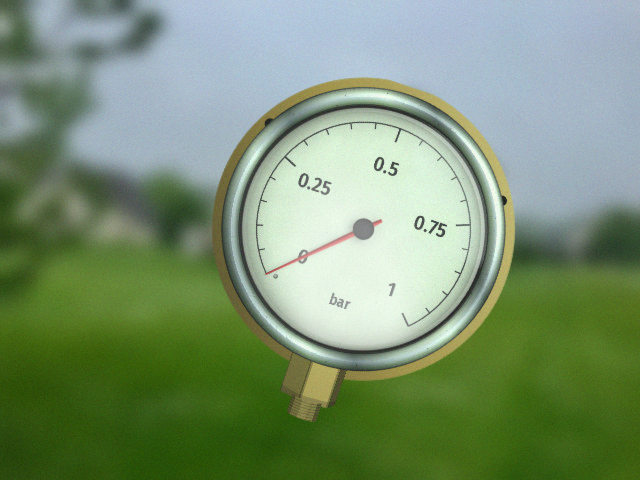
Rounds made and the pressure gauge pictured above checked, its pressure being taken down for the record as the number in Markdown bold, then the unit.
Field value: **0** bar
